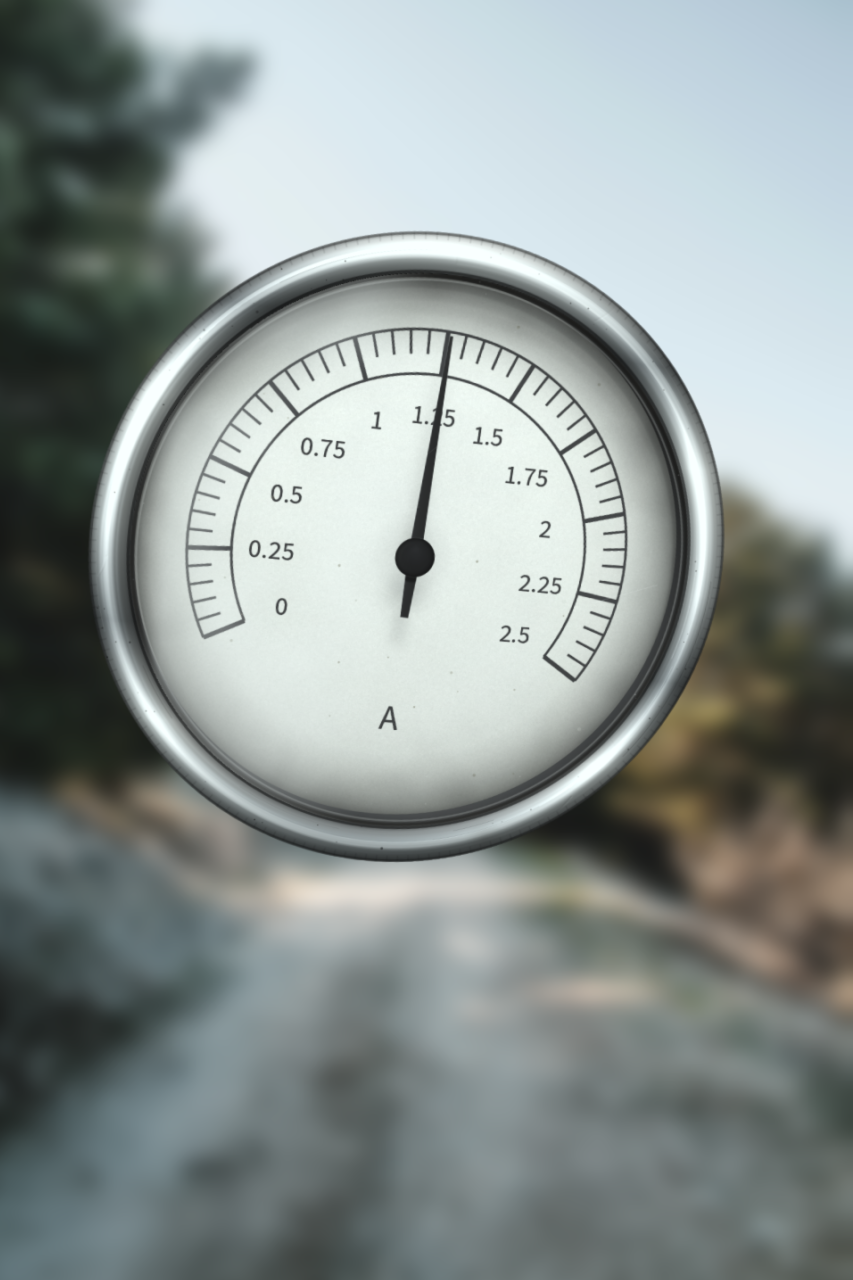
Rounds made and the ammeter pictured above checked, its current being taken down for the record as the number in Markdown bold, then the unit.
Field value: **1.25** A
